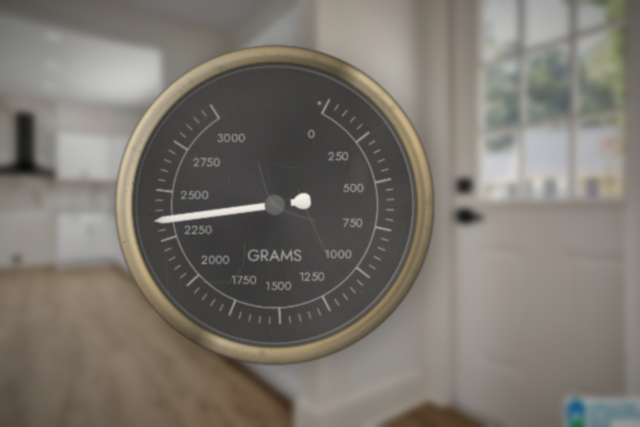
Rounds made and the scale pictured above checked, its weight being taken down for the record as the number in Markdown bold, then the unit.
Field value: **2350** g
